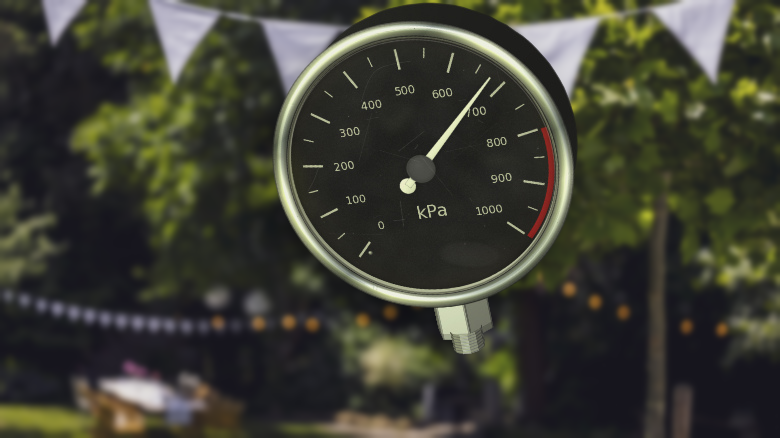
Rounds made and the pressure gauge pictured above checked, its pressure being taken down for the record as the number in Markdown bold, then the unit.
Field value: **675** kPa
